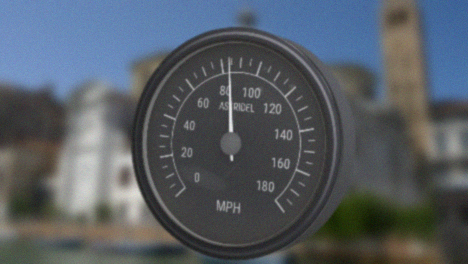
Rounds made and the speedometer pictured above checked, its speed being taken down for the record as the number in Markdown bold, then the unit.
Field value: **85** mph
